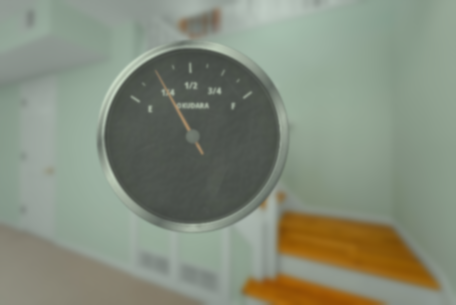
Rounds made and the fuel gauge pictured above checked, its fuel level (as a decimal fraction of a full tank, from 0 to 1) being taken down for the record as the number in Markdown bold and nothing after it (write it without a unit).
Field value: **0.25**
